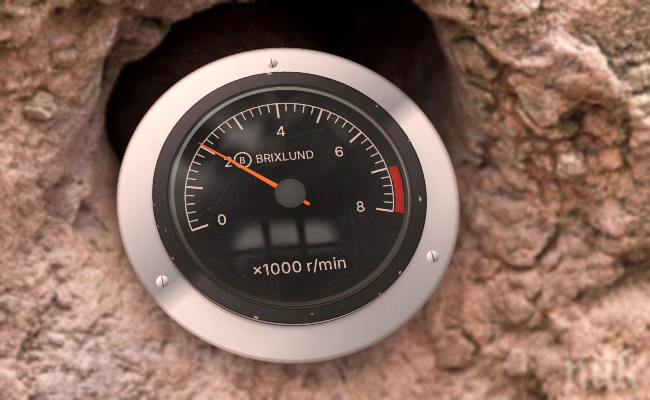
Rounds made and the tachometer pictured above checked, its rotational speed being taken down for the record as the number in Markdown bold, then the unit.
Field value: **2000** rpm
